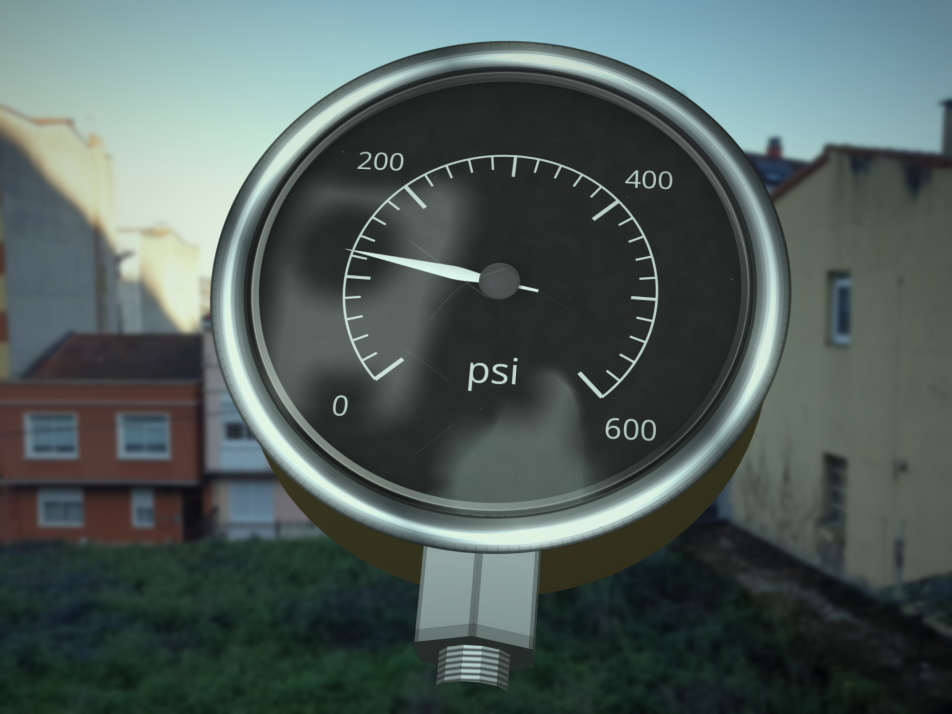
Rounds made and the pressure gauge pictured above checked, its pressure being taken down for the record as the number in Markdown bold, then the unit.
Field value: **120** psi
